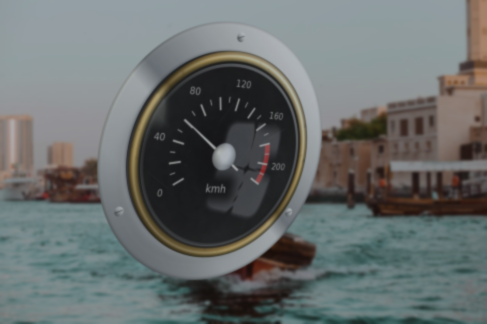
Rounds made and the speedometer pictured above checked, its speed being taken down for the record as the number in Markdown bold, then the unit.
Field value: **60** km/h
